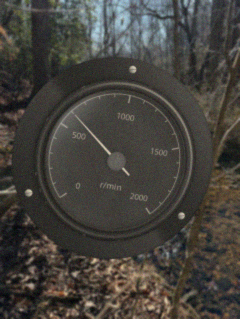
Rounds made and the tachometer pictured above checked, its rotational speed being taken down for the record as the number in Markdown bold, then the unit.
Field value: **600** rpm
